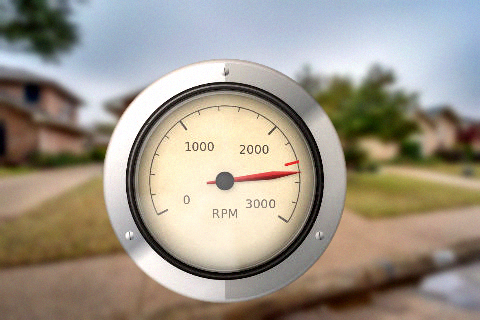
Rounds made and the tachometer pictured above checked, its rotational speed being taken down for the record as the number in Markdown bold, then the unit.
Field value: **2500** rpm
